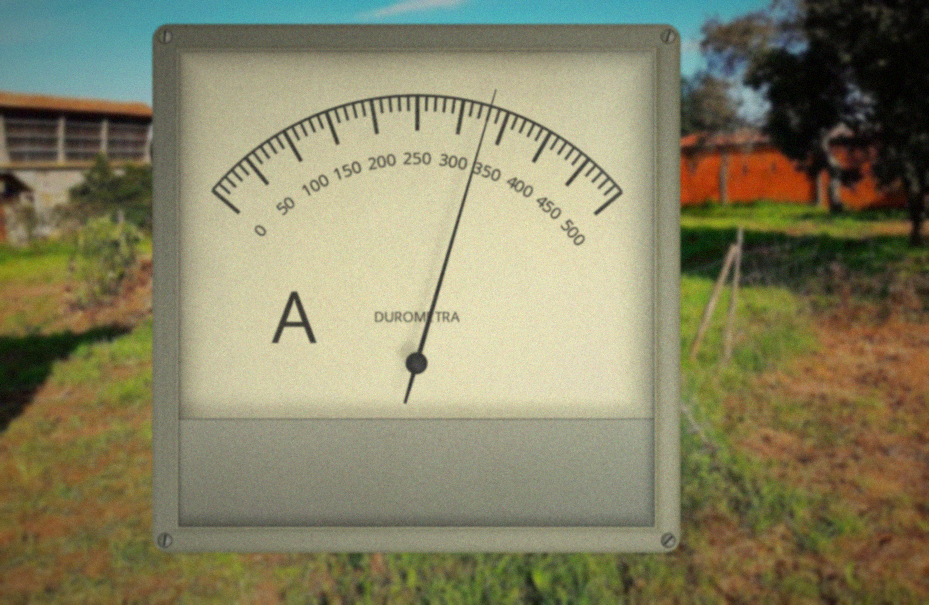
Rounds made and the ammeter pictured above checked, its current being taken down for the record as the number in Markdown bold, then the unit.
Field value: **330** A
